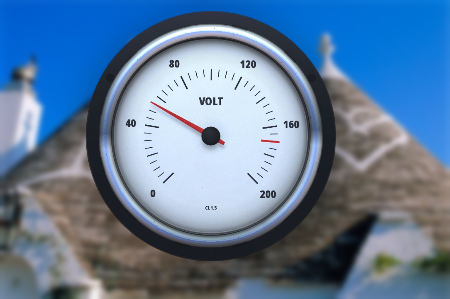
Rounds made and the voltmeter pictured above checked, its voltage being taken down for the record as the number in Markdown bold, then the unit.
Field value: **55** V
